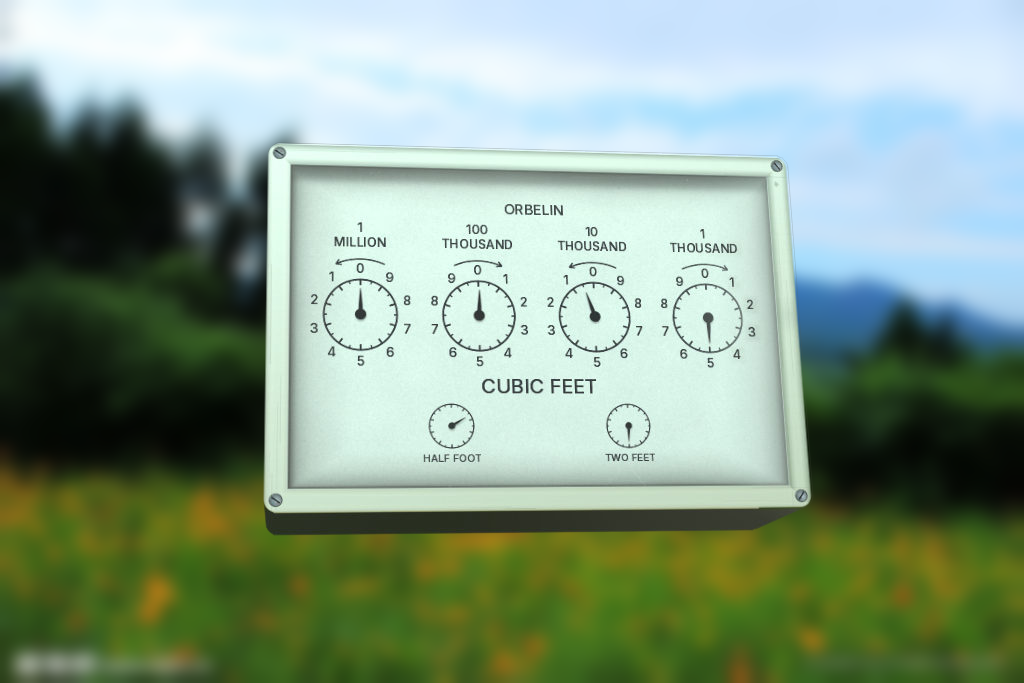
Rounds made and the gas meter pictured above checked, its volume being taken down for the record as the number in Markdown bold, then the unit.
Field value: **500** ft³
